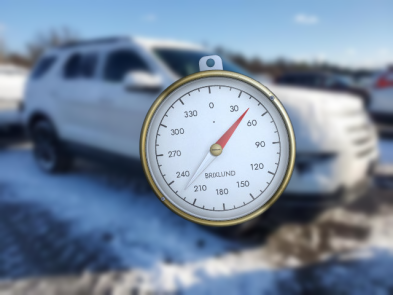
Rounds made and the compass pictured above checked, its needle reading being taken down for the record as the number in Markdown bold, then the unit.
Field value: **45** °
